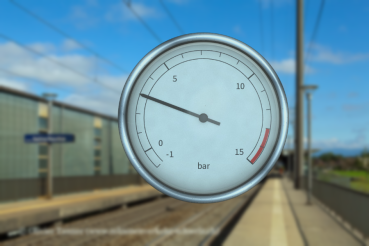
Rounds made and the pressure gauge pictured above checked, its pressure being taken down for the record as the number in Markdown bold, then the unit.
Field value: **3** bar
